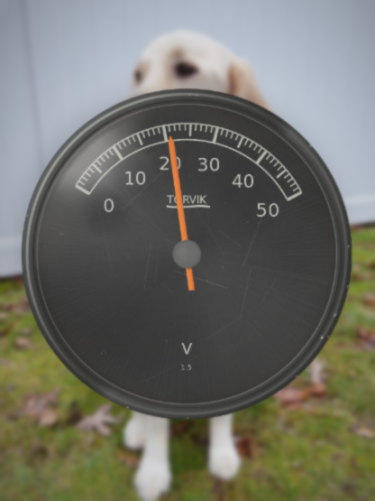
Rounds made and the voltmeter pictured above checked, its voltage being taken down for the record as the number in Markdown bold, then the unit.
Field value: **21** V
